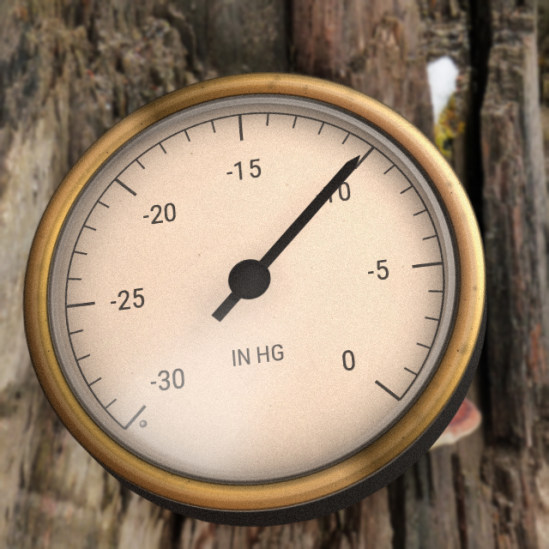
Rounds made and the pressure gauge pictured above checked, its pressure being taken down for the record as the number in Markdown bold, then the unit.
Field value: **-10** inHg
